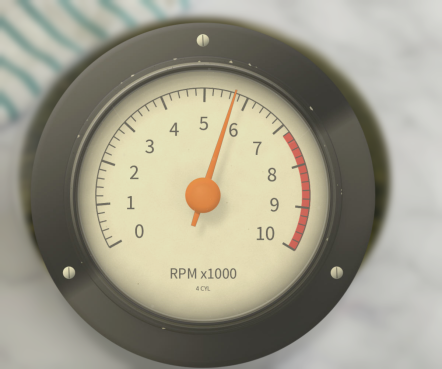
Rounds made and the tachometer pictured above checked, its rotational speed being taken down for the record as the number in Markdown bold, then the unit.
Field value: **5700** rpm
